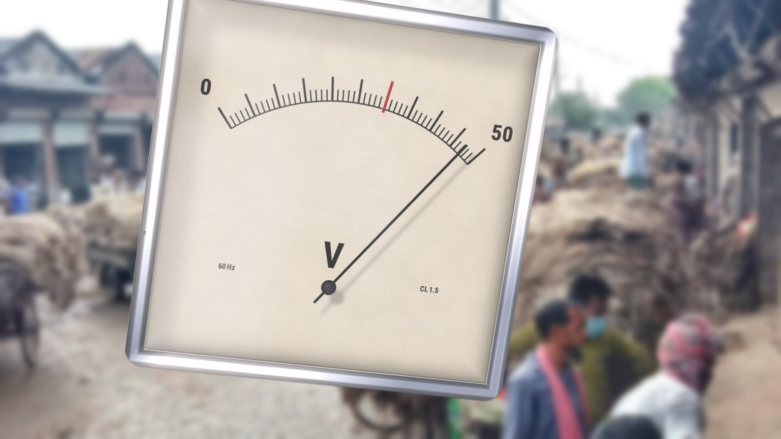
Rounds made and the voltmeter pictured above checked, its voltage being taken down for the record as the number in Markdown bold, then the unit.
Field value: **47** V
